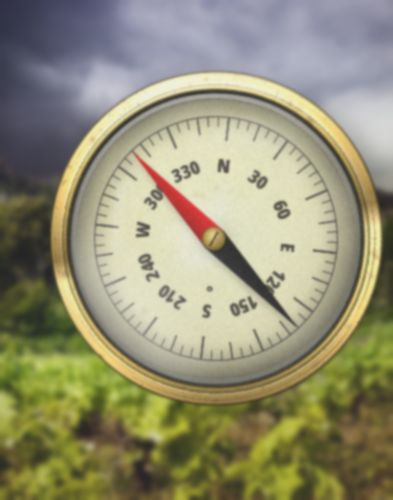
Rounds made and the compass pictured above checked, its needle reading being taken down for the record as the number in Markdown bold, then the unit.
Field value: **310** °
